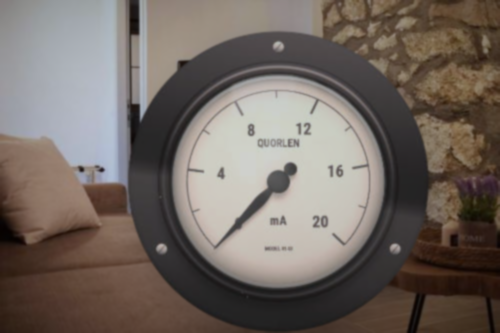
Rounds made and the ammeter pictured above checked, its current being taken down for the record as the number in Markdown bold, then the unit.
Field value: **0** mA
